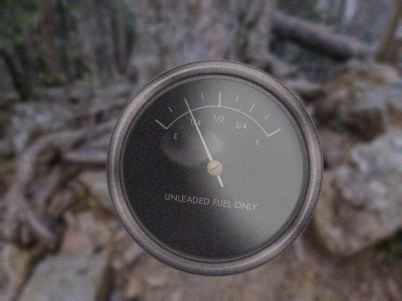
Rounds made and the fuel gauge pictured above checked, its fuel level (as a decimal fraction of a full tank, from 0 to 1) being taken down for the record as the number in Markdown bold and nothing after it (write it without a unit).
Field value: **0.25**
